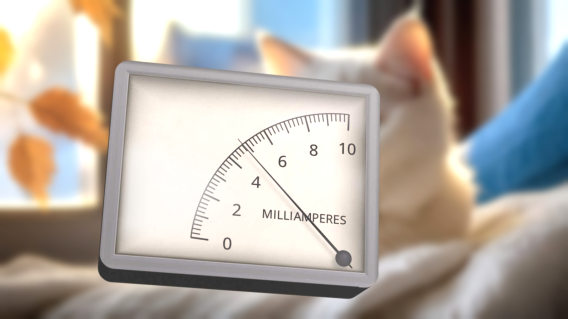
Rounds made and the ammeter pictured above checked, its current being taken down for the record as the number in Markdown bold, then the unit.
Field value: **4.8** mA
